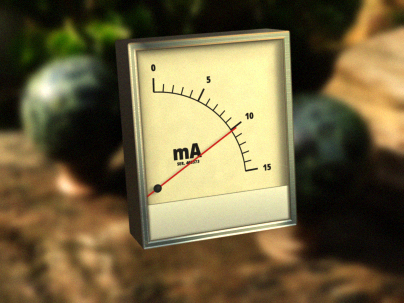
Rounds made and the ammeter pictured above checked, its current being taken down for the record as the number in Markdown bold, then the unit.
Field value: **10** mA
